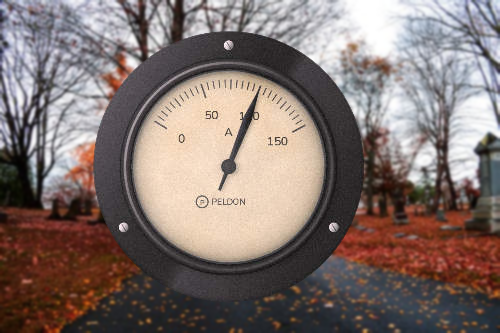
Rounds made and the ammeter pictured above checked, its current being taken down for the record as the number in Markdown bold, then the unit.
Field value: **100** A
